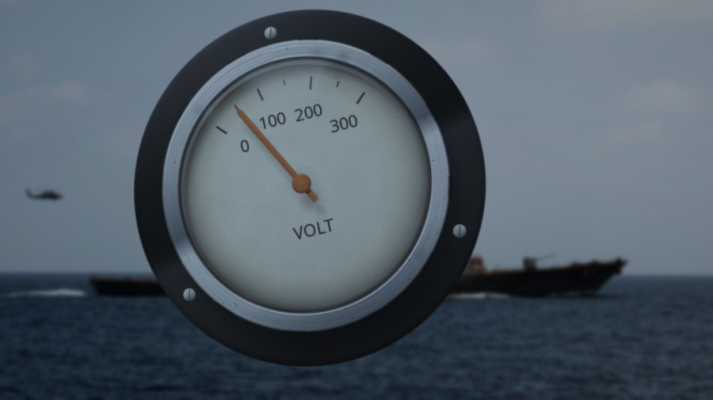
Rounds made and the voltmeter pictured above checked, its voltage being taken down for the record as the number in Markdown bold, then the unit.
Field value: **50** V
